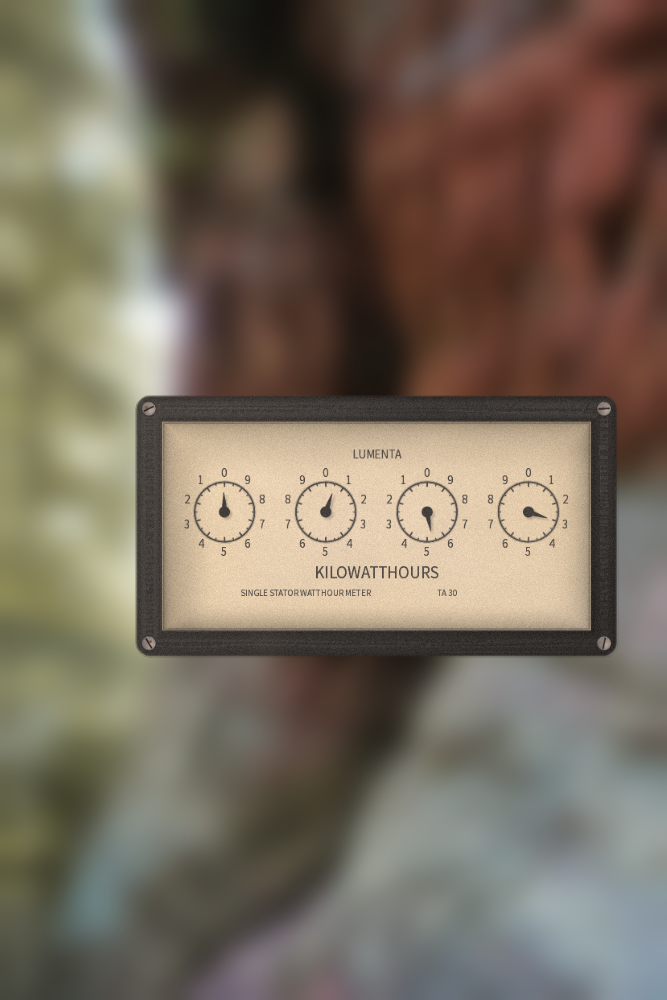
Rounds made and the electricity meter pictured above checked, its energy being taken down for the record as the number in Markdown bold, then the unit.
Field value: **53** kWh
